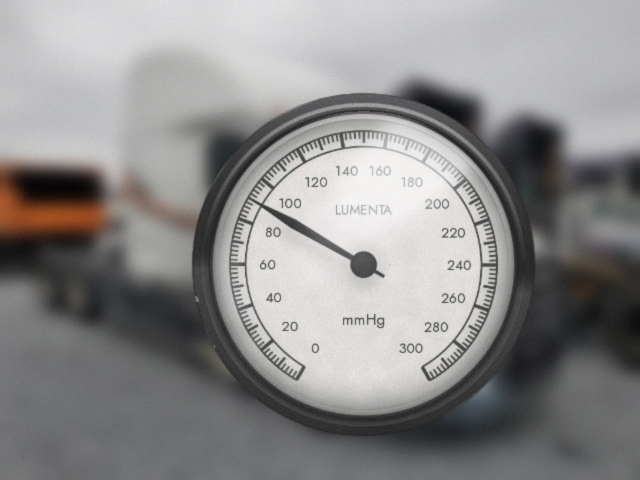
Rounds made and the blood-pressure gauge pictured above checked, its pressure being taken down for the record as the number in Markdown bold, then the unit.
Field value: **90** mmHg
